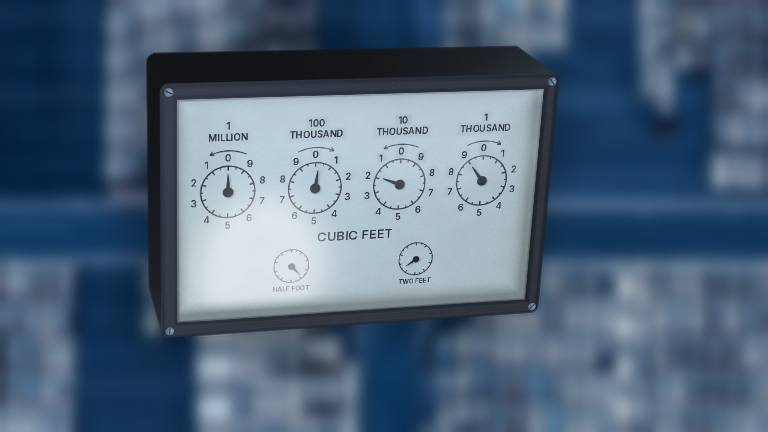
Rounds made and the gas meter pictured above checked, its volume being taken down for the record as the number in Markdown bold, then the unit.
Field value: **1900** ft³
